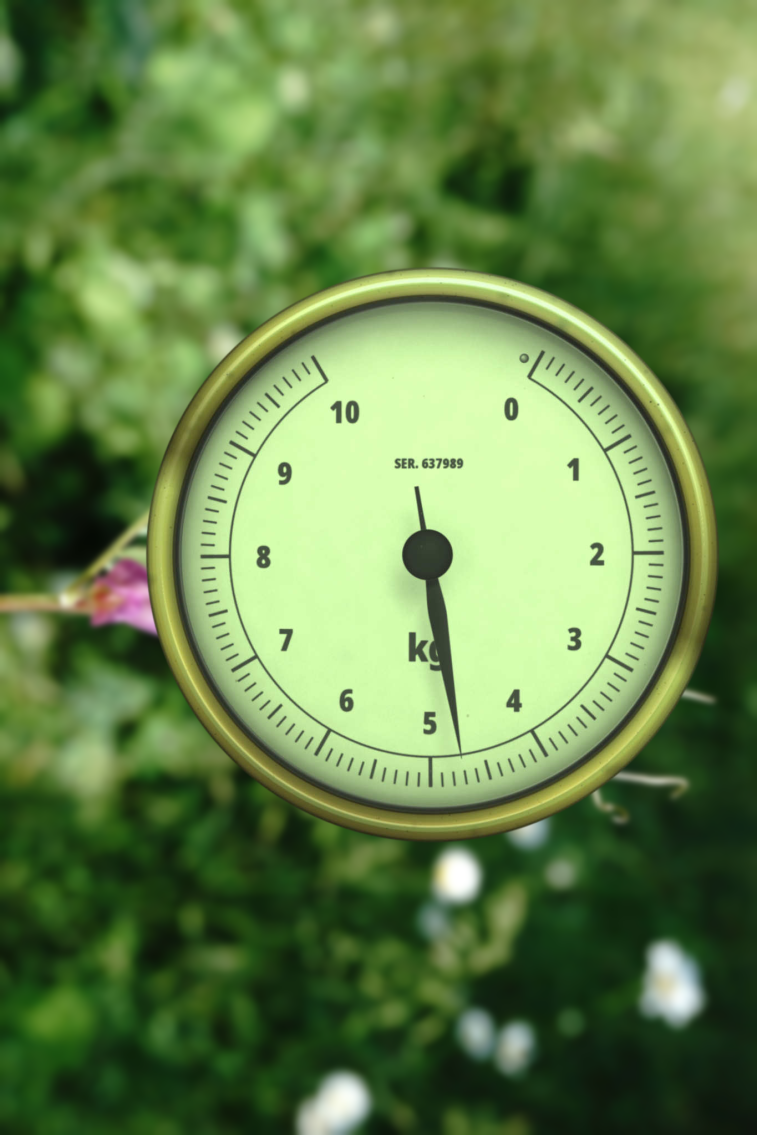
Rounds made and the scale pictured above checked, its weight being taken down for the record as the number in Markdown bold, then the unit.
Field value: **4.7** kg
